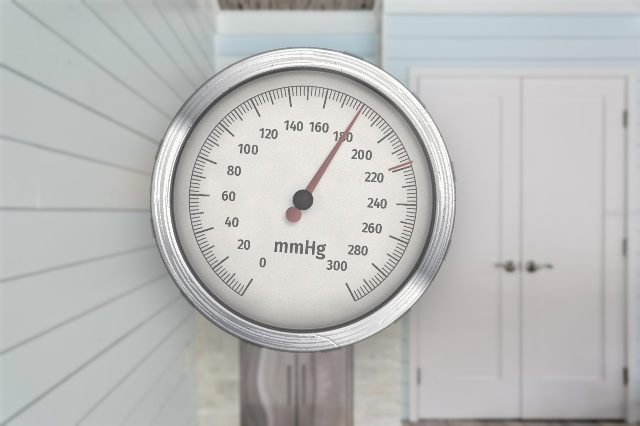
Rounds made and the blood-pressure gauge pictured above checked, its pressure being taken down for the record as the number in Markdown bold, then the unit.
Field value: **180** mmHg
